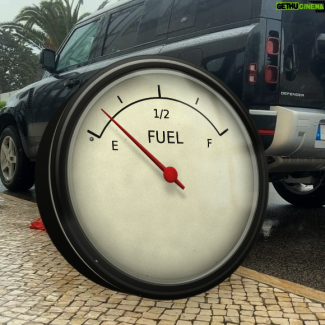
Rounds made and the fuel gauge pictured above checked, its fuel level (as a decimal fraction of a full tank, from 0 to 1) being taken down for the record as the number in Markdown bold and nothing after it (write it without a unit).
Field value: **0.125**
